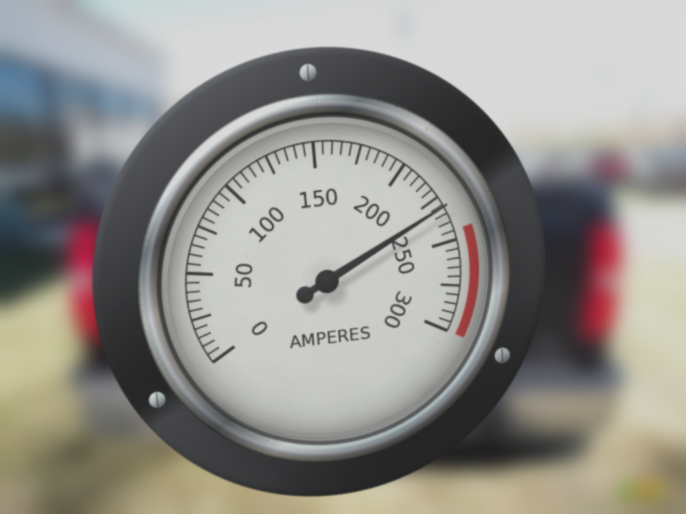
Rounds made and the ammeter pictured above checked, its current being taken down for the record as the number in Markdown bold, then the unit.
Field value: **230** A
